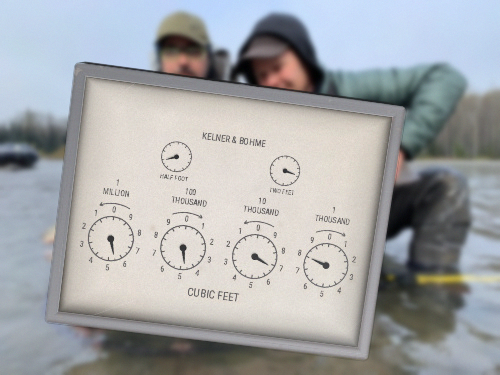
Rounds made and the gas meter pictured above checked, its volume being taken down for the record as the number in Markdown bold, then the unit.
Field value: **546800** ft³
